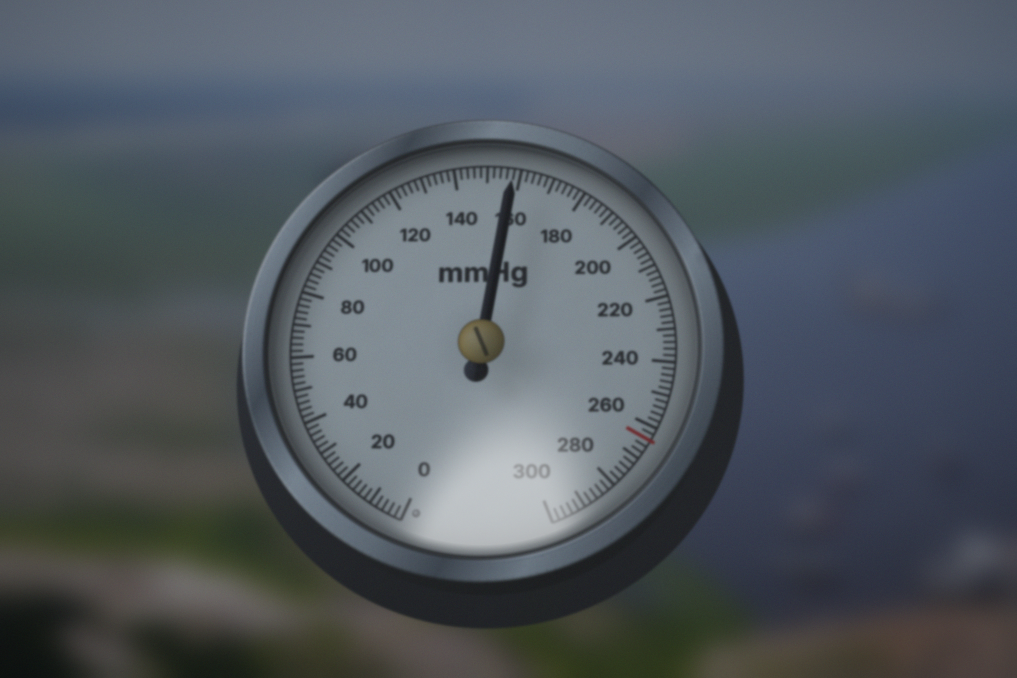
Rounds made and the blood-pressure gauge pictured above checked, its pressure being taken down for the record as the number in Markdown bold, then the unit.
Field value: **158** mmHg
